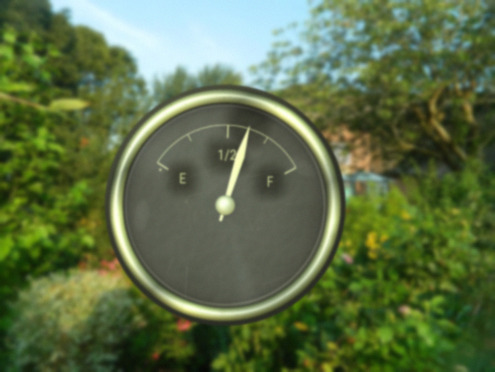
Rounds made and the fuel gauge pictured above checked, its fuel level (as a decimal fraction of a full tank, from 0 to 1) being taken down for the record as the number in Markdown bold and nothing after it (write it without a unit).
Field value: **0.625**
